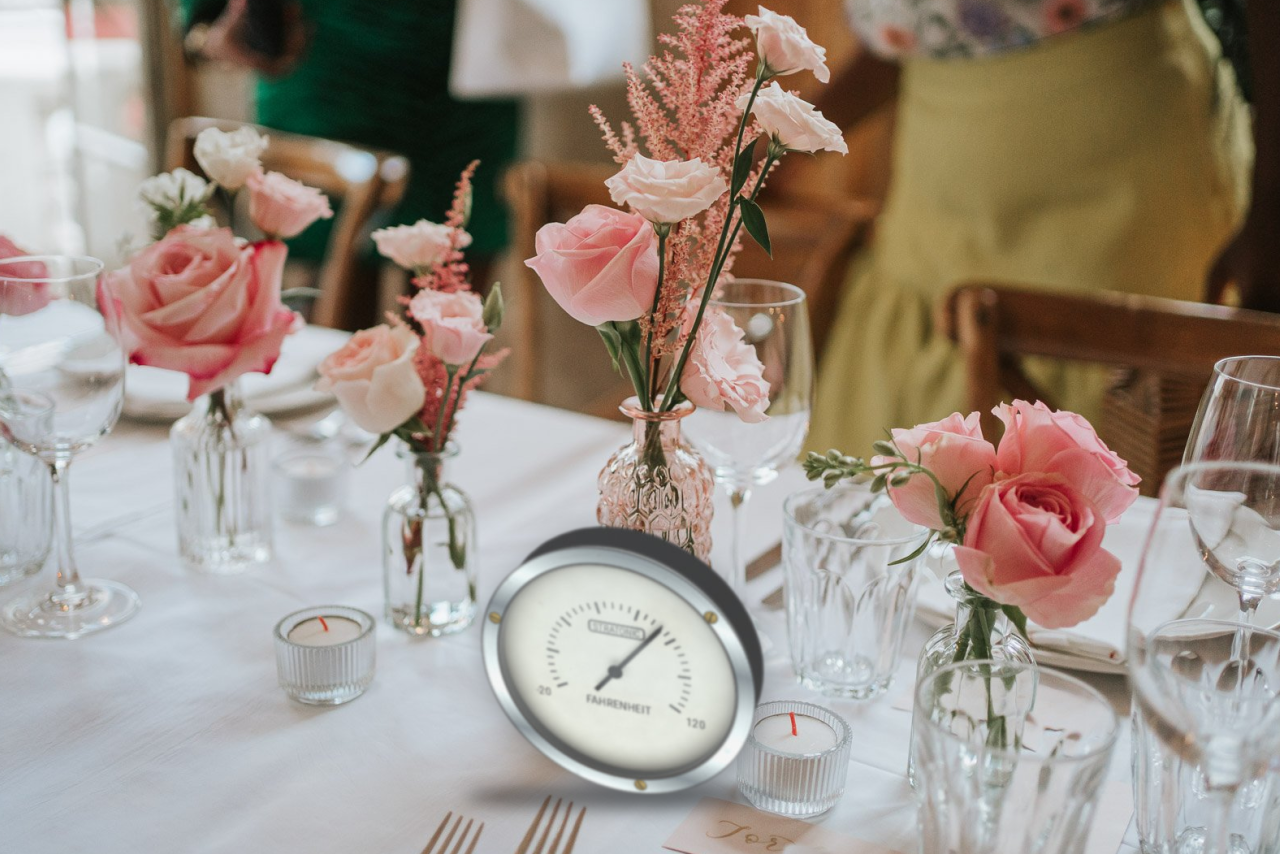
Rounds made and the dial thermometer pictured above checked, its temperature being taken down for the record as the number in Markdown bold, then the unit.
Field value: **72** °F
